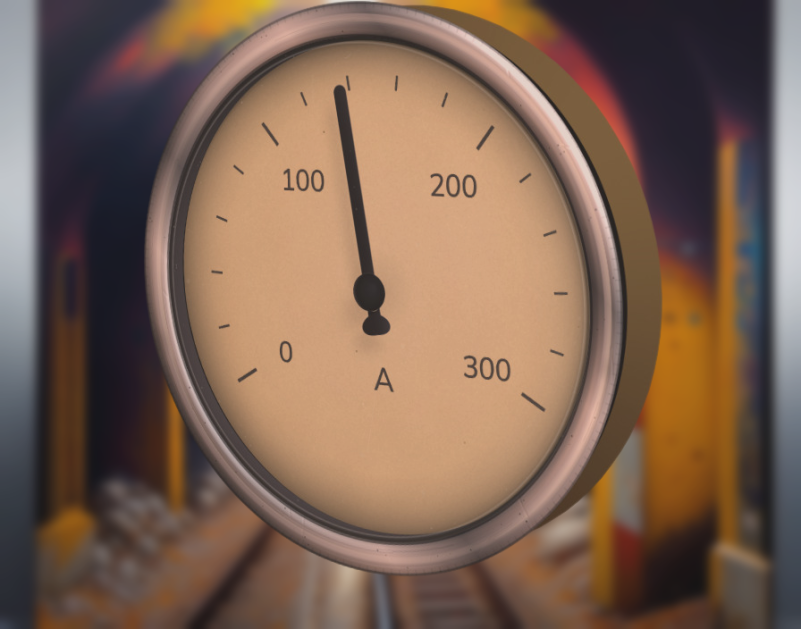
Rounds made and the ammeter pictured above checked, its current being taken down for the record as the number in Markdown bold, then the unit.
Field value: **140** A
